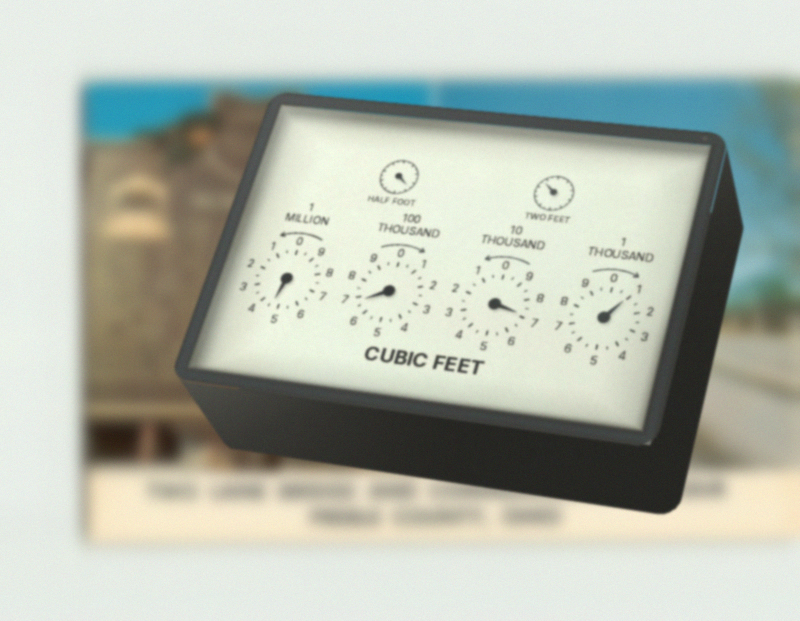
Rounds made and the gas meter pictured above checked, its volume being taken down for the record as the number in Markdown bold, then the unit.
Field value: **467100** ft³
